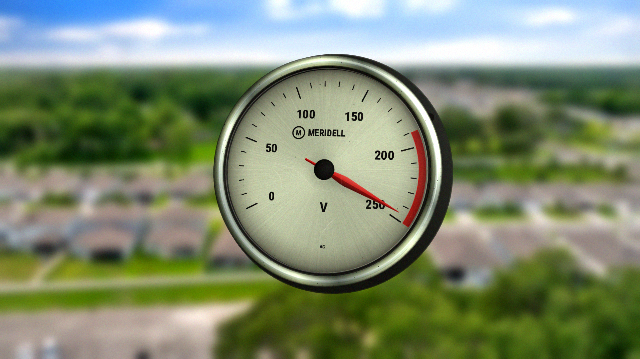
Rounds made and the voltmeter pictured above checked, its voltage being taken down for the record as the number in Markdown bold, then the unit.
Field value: **245** V
